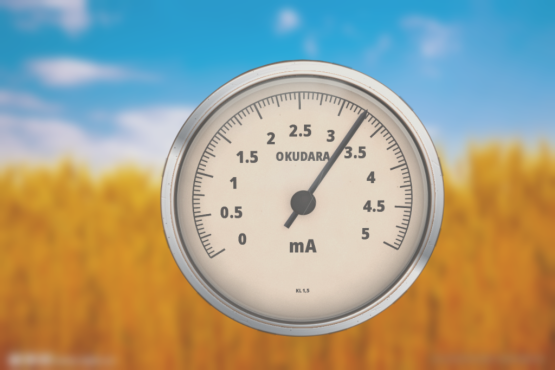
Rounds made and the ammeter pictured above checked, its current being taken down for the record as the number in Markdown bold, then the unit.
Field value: **3.25** mA
